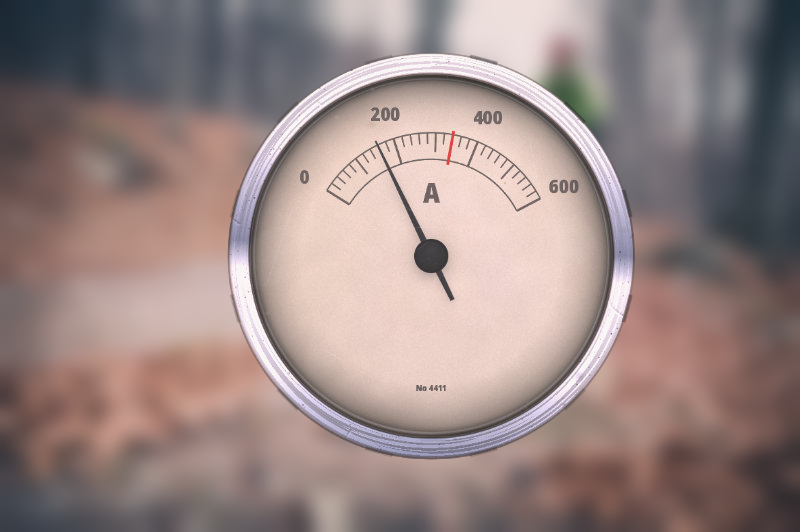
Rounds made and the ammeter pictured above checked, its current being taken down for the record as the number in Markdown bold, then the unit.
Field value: **160** A
